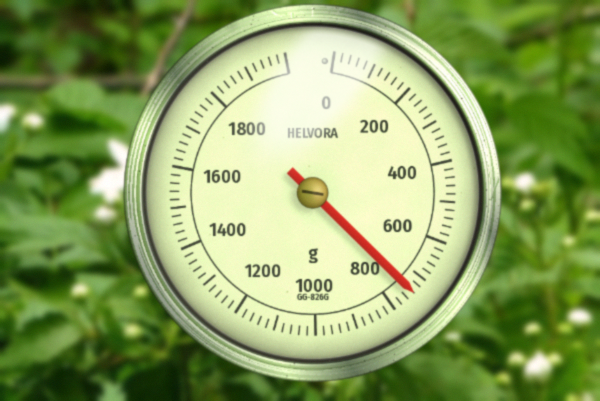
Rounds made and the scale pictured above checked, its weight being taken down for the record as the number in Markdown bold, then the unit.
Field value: **740** g
